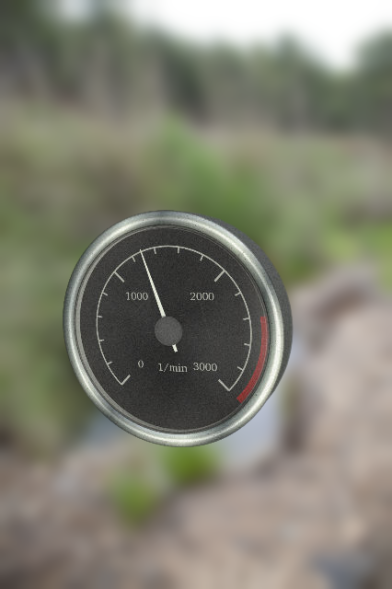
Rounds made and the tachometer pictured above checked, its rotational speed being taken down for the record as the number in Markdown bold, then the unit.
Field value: **1300** rpm
